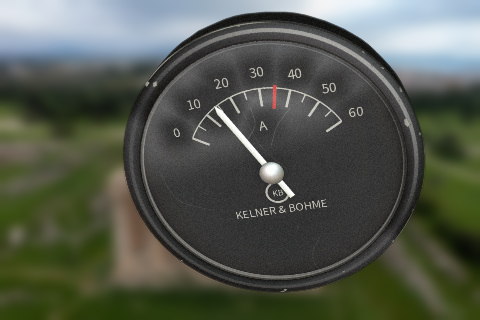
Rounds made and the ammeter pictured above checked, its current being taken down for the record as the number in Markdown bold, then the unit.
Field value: **15** A
